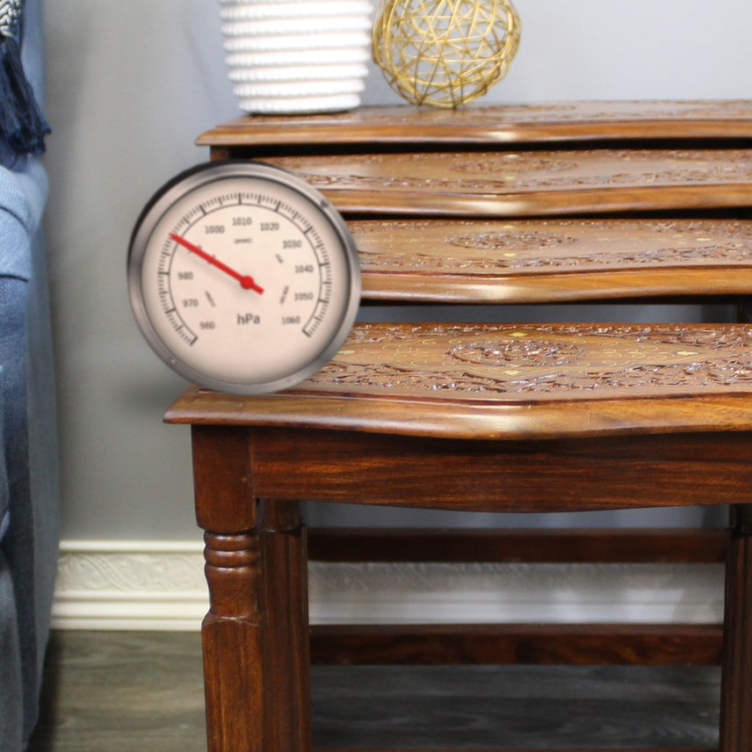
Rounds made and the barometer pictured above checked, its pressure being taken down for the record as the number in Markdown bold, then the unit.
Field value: **990** hPa
